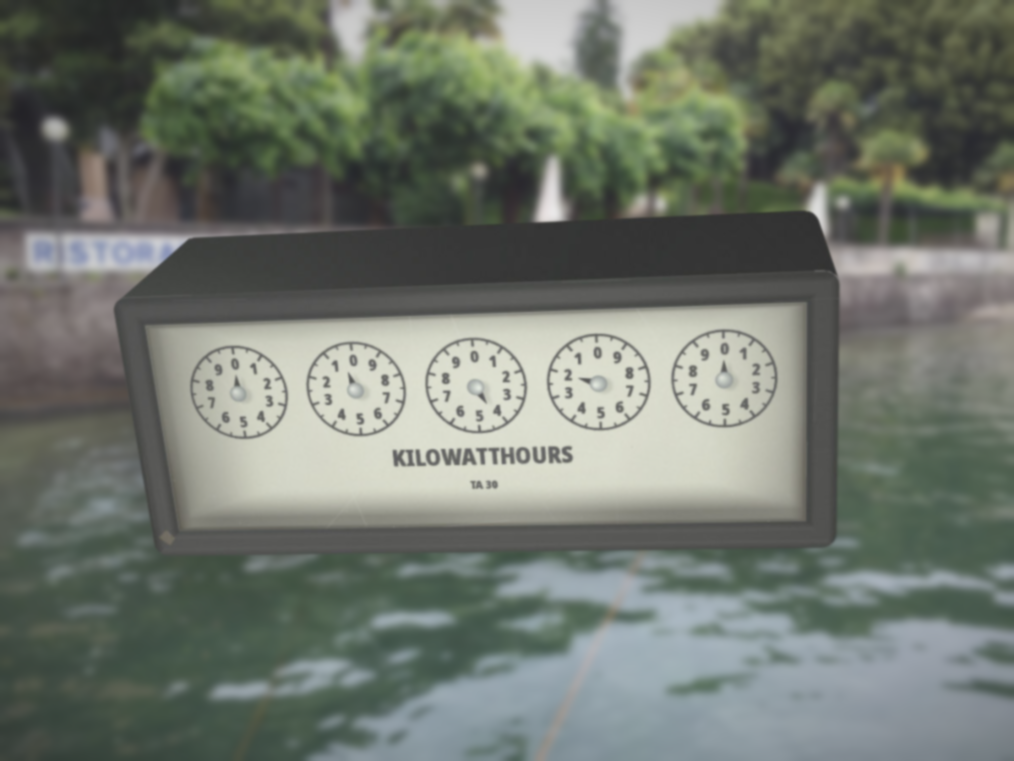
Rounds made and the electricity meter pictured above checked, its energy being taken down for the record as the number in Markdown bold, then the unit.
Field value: **420** kWh
